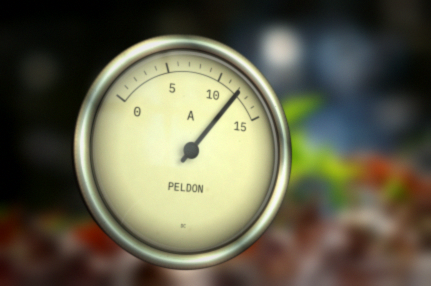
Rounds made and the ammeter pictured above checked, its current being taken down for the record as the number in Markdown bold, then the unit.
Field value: **12** A
